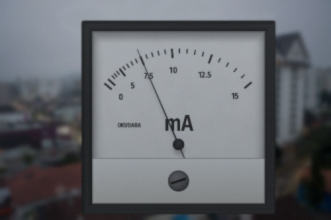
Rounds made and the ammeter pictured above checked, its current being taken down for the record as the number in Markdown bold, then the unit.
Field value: **7.5** mA
